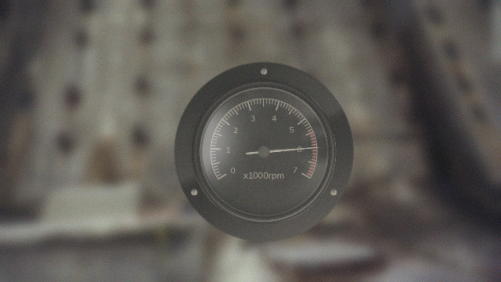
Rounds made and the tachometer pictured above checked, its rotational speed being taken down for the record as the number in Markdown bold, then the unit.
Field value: **6000** rpm
